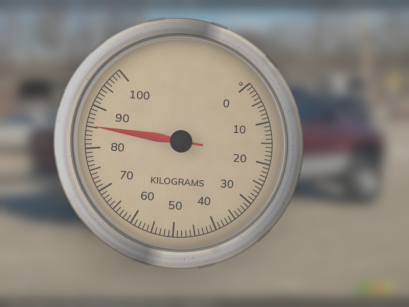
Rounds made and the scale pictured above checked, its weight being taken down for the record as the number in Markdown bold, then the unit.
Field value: **85** kg
